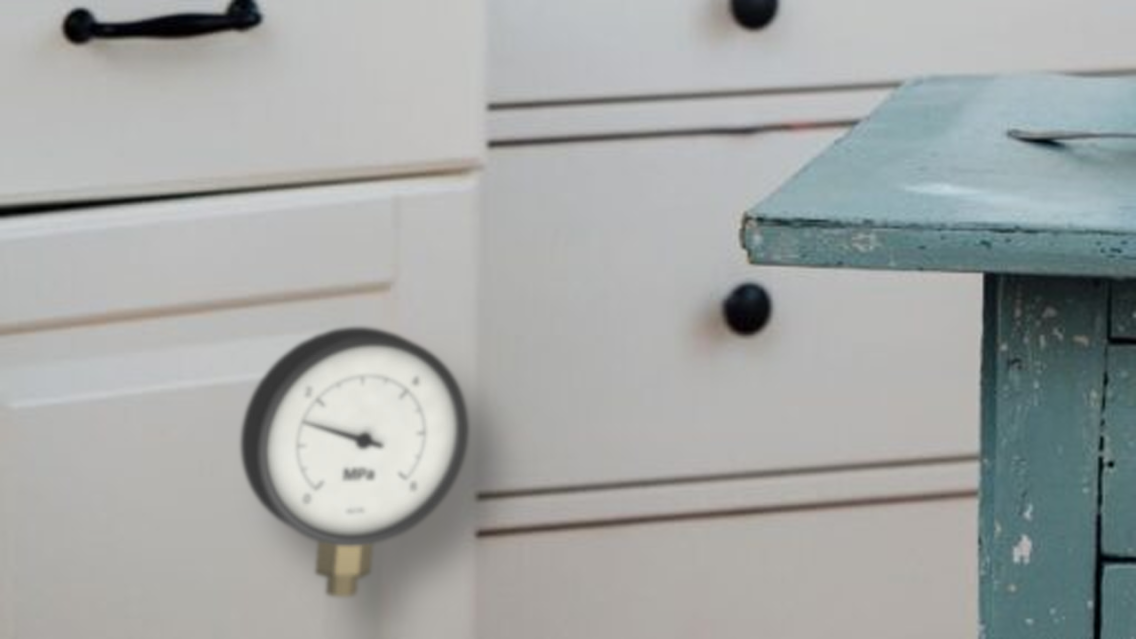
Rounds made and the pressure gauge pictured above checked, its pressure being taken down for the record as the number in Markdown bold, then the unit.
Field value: **1.5** MPa
